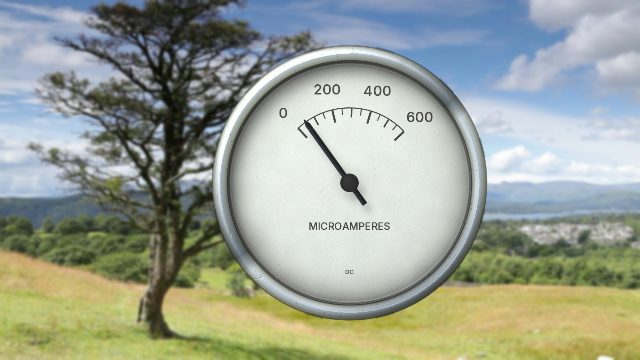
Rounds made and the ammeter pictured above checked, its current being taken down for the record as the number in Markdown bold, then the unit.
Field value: **50** µA
